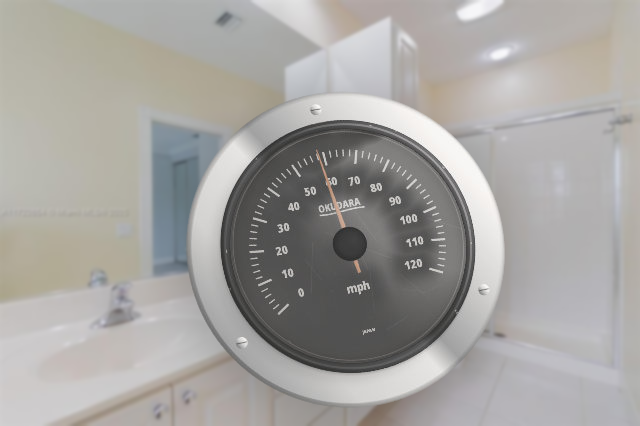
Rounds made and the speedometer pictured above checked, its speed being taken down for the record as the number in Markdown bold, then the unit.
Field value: **58** mph
